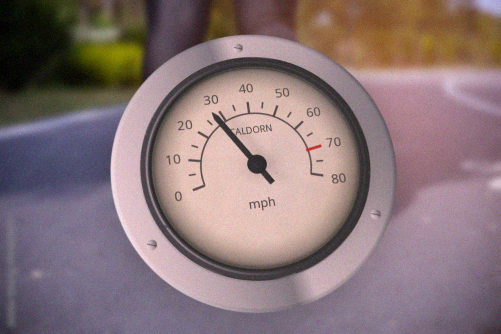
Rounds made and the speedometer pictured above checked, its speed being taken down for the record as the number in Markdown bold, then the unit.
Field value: **27.5** mph
